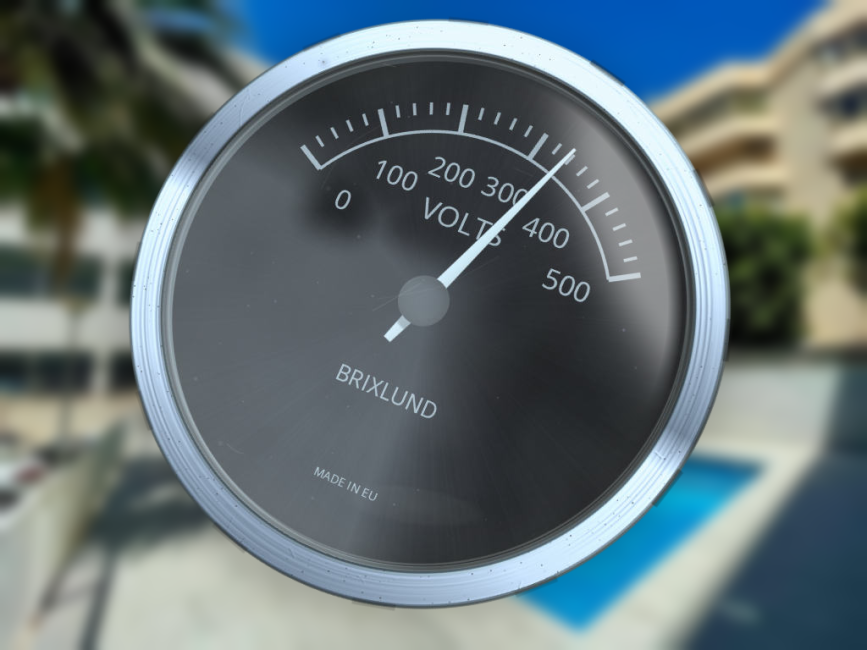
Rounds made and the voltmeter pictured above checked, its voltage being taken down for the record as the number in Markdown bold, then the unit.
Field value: **340** V
